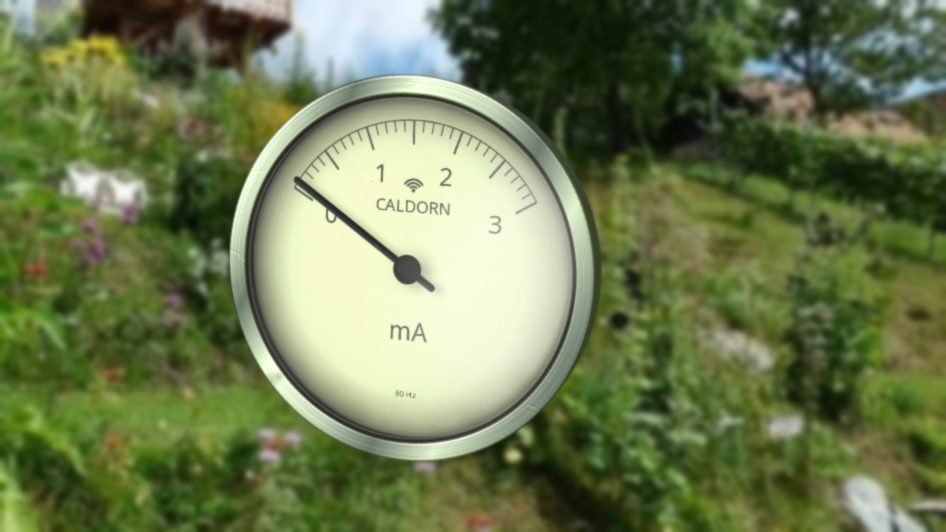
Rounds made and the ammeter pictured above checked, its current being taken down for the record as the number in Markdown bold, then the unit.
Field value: **0.1** mA
